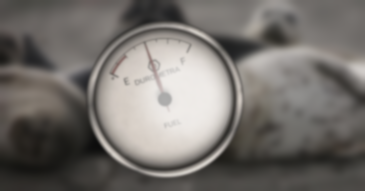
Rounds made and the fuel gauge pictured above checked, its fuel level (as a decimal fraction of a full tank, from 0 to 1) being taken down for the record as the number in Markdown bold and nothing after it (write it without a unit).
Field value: **0.5**
